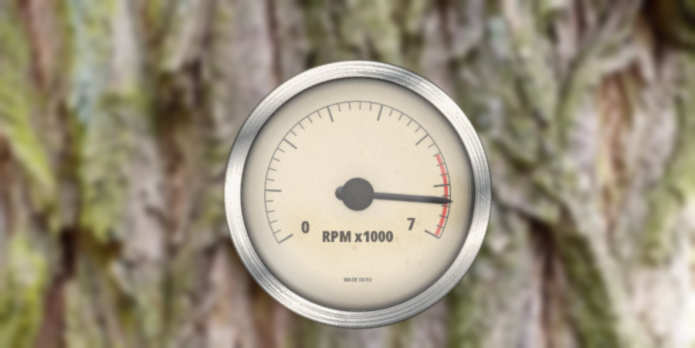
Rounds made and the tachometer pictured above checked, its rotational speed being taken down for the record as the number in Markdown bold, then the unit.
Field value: **6300** rpm
